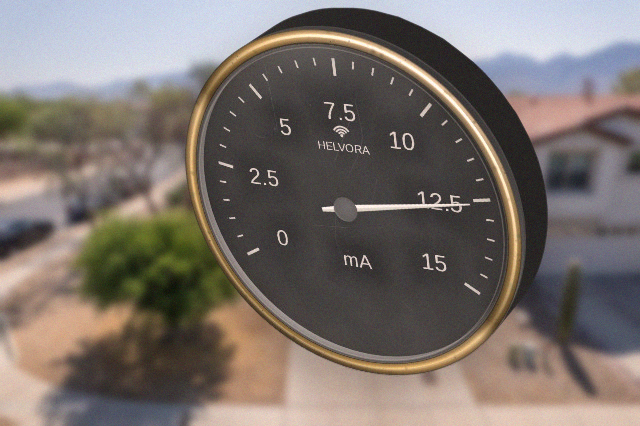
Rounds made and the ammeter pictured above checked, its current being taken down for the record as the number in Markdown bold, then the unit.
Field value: **12.5** mA
